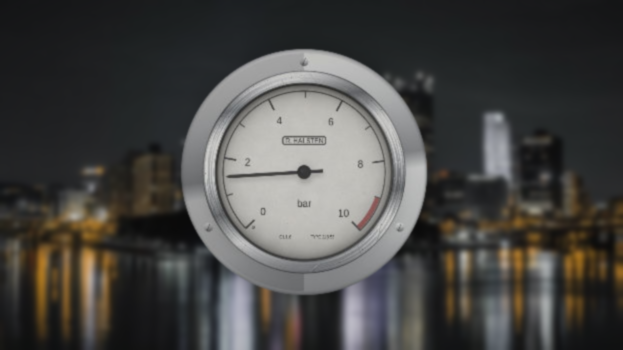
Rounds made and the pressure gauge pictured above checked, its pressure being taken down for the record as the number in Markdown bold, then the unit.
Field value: **1.5** bar
